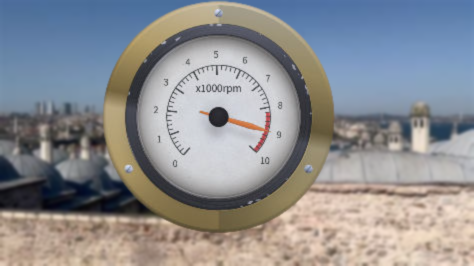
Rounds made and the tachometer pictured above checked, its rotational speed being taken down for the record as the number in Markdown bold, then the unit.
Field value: **9000** rpm
